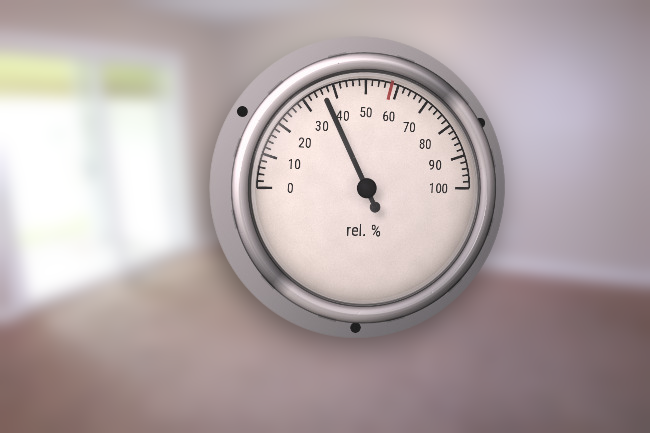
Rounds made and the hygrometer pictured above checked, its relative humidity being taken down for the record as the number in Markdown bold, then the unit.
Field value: **36** %
